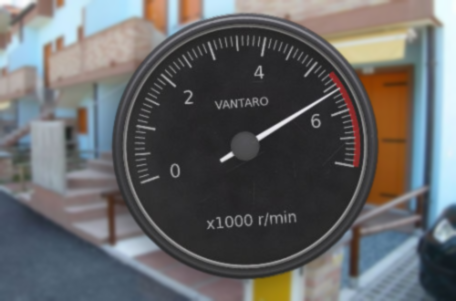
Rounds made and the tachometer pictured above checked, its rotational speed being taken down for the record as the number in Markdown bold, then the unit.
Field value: **5600** rpm
